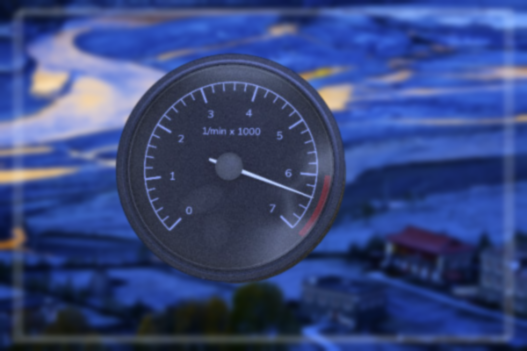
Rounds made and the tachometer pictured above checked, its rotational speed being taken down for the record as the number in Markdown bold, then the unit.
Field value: **6400** rpm
